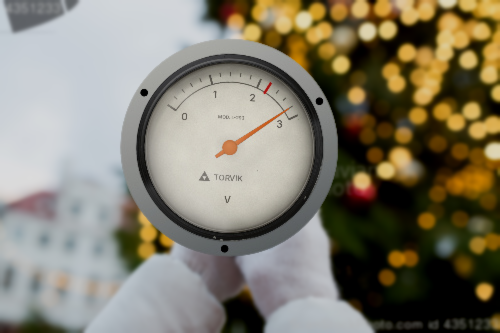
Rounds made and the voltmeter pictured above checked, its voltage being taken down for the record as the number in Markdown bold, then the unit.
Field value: **2.8** V
